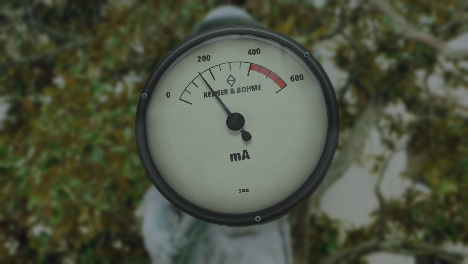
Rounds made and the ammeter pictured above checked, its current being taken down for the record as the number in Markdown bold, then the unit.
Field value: **150** mA
